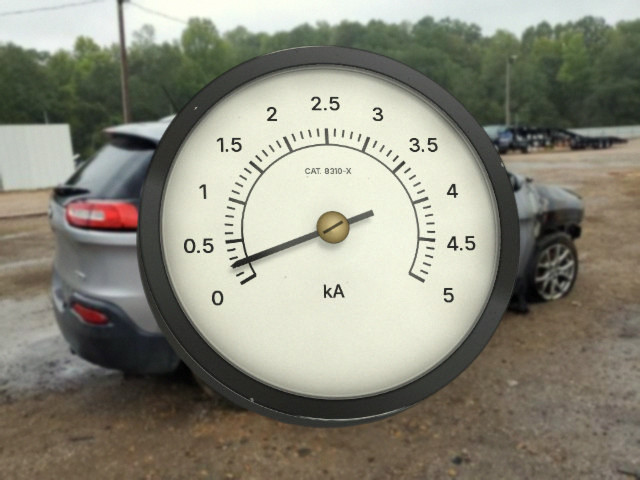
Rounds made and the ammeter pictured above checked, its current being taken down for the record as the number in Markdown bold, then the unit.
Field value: **0.2** kA
